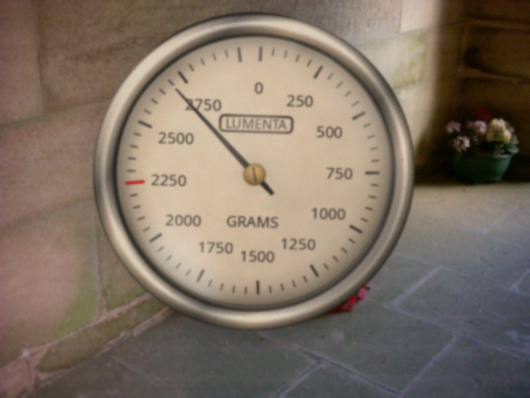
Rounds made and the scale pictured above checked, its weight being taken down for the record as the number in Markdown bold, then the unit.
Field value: **2700** g
